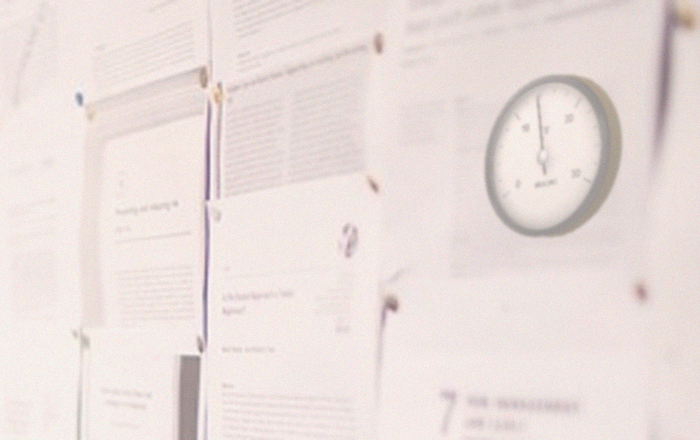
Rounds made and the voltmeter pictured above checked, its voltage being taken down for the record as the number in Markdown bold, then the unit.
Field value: **14** V
